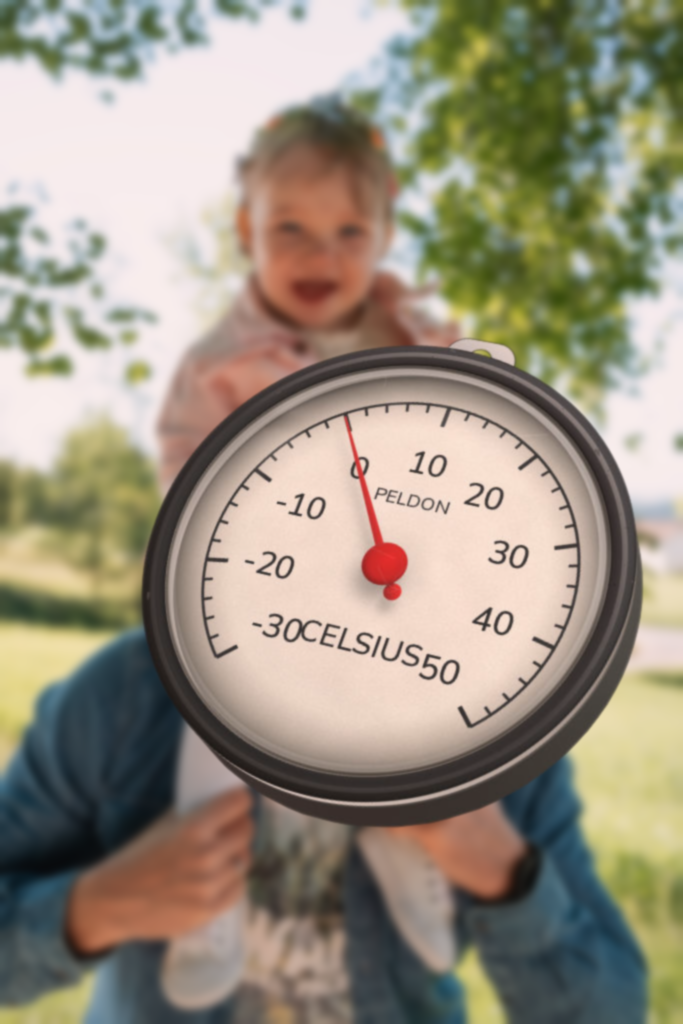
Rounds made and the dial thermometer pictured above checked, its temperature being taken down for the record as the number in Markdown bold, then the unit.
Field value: **0** °C
